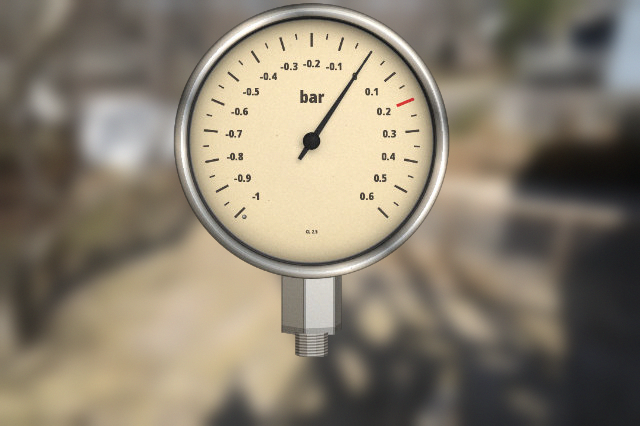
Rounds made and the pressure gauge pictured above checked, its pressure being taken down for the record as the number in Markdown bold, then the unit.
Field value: **0** bar
